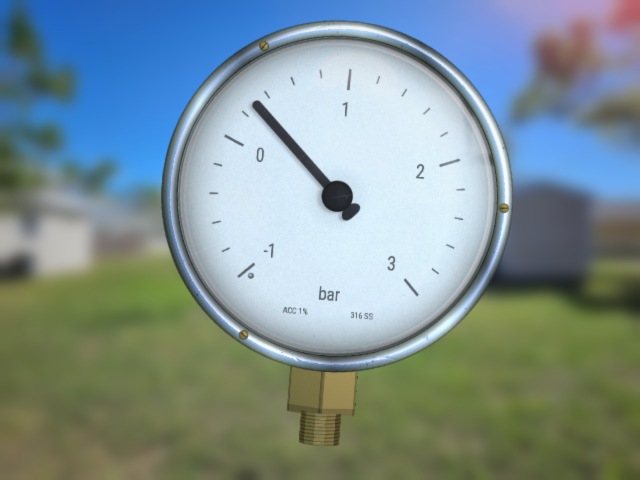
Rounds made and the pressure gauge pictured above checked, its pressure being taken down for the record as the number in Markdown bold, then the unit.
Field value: **0.3** bar
